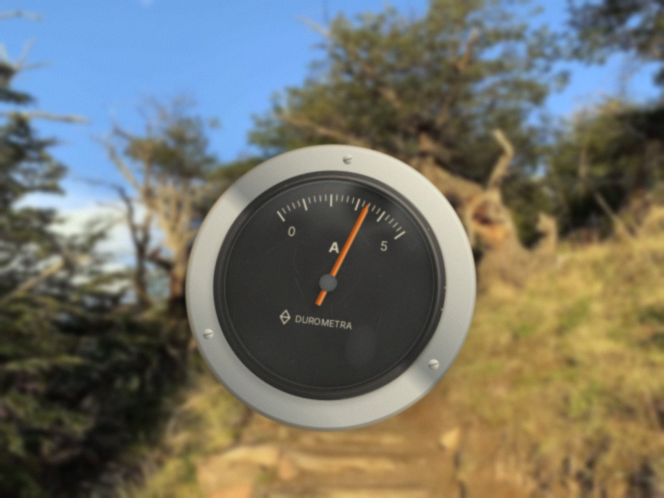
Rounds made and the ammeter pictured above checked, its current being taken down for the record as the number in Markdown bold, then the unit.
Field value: **3.4** A
